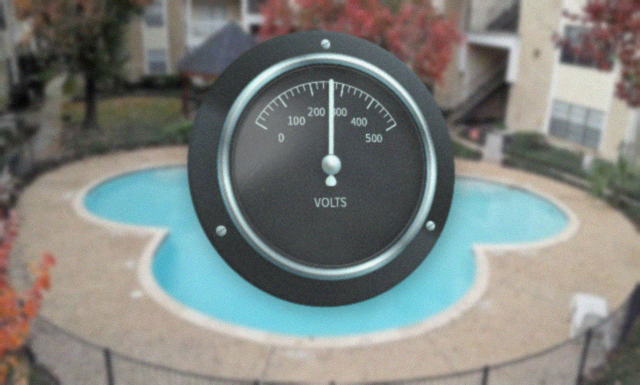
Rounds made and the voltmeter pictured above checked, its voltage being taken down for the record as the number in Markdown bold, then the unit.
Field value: **260** V
